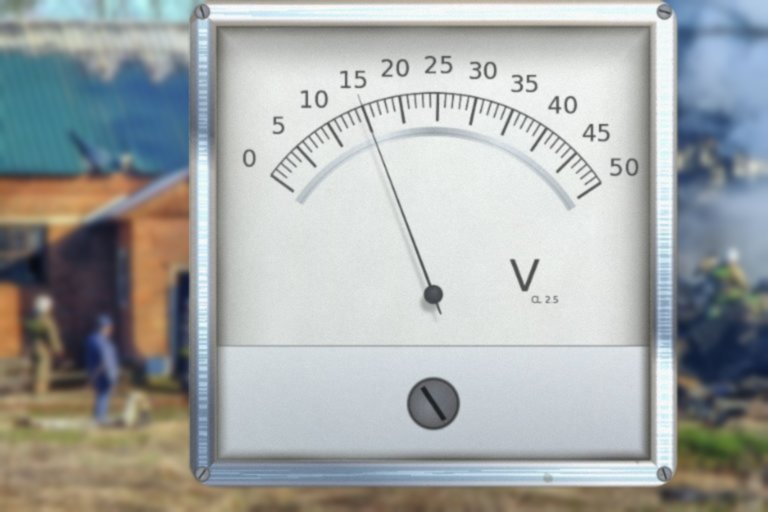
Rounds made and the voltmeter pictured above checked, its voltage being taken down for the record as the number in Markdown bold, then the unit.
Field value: **15** V
